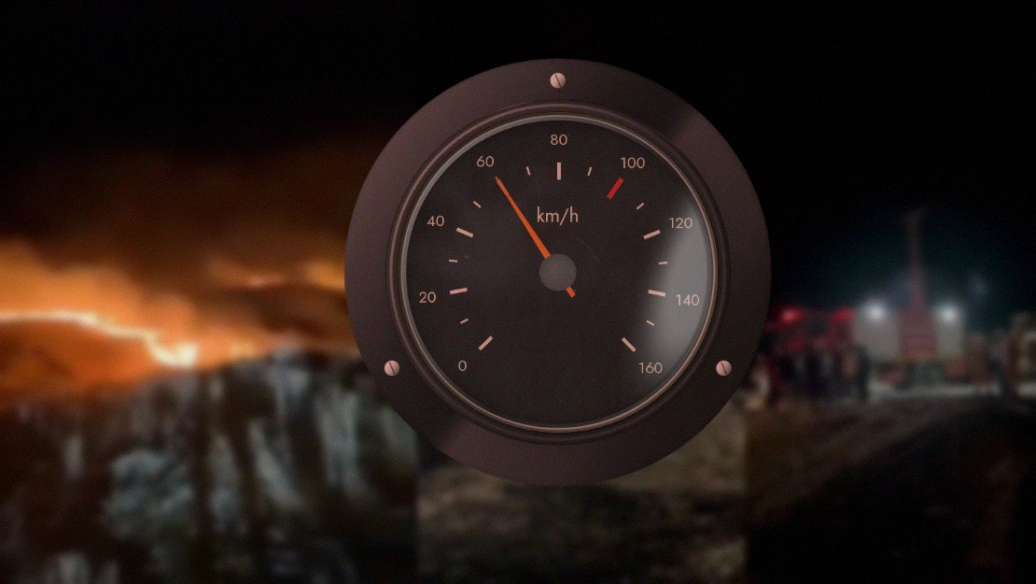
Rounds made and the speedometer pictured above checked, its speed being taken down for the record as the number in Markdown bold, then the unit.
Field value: **60** km/h
